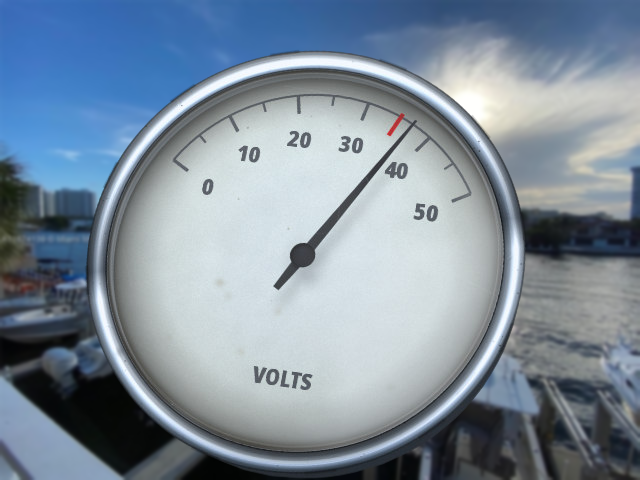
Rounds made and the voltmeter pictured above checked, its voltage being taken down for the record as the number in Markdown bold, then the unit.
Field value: **37.5** V
